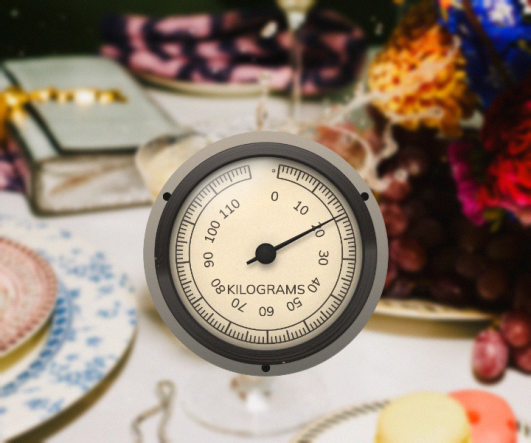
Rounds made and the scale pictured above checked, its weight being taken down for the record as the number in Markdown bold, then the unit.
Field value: **19** kg
